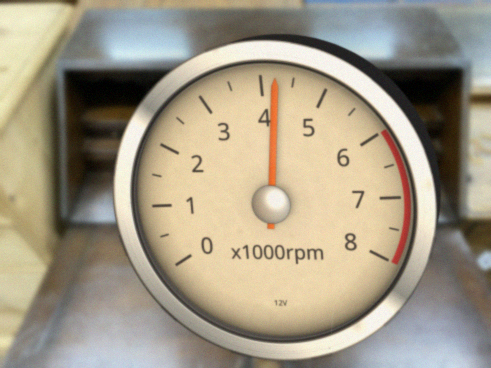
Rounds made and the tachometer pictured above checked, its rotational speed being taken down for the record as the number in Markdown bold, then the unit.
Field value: **4250** rpm
